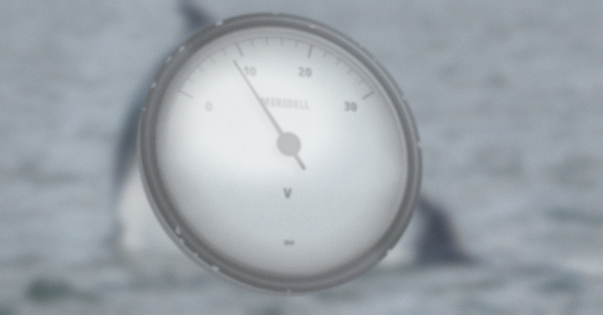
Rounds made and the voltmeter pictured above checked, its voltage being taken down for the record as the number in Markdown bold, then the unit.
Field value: **8** V
